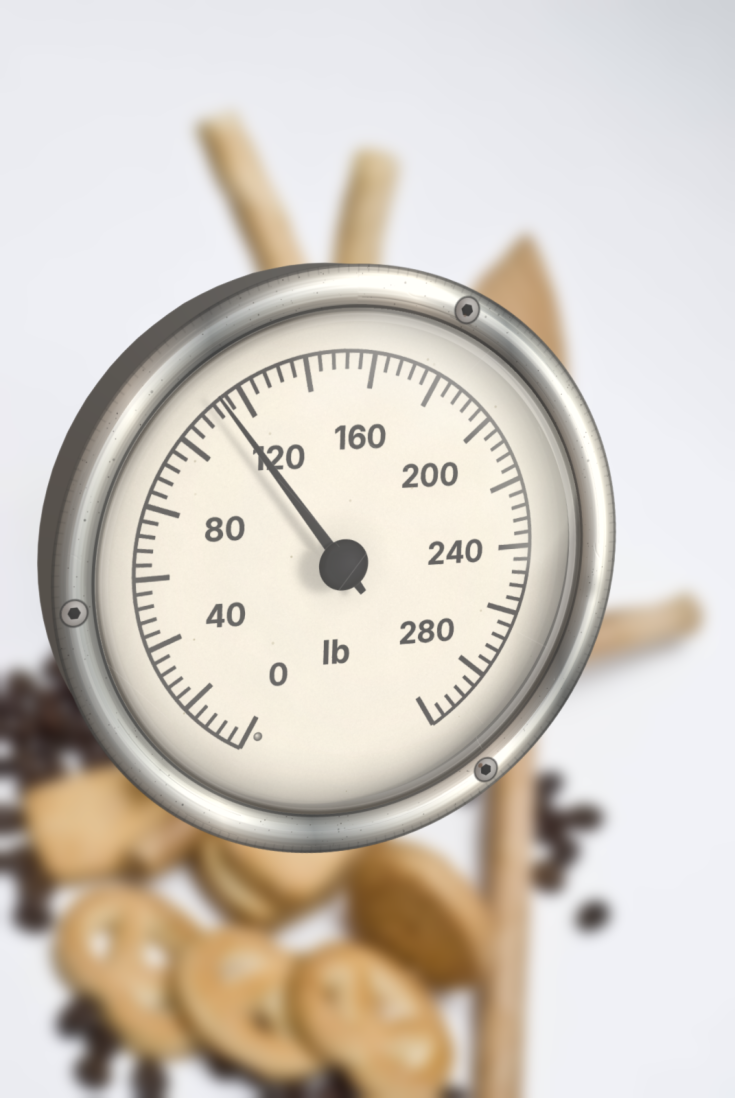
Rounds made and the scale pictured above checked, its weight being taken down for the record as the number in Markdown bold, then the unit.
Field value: **114** lb
